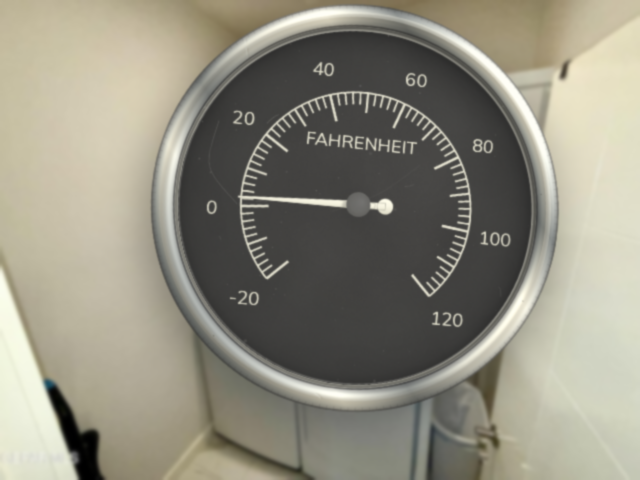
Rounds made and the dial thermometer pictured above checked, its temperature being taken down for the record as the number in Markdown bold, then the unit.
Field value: **2** °F
